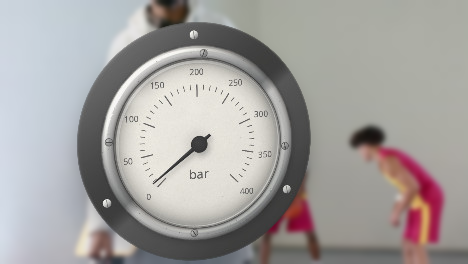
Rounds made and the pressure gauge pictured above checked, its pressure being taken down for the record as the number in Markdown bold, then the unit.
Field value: **10** bar
